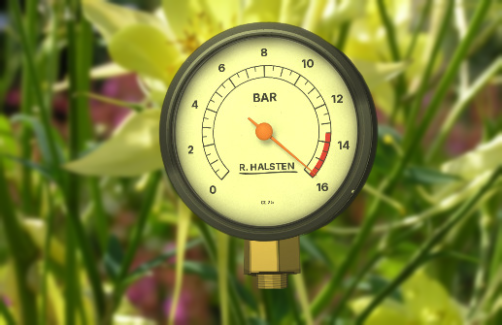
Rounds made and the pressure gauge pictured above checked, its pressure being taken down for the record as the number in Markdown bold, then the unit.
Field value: **15.75** bar
